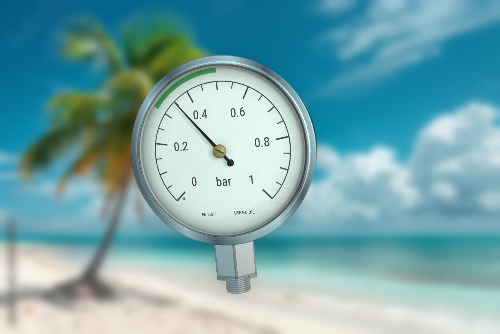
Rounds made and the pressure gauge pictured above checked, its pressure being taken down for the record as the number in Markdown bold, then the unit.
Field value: **0.35** bar
